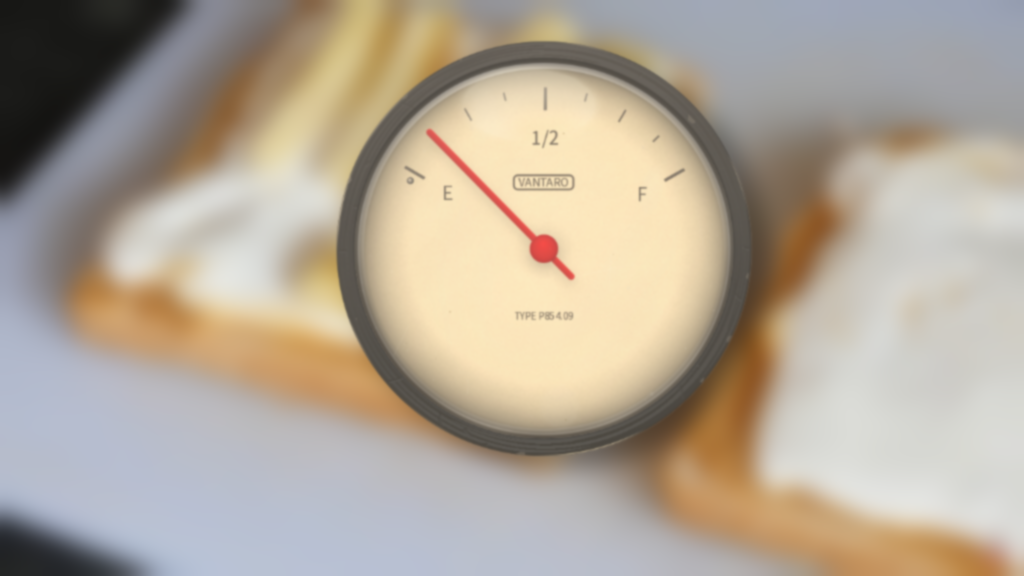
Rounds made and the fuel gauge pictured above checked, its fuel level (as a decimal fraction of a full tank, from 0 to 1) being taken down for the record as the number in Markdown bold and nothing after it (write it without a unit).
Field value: **0.125**
